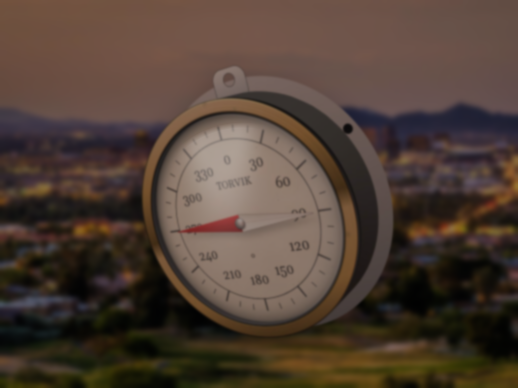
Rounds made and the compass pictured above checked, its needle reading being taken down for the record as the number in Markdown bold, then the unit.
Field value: **270** °
